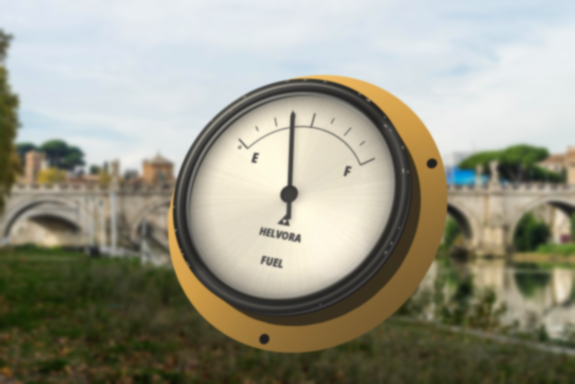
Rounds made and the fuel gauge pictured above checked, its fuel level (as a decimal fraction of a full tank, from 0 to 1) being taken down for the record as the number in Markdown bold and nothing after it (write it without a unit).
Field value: **0.375**
